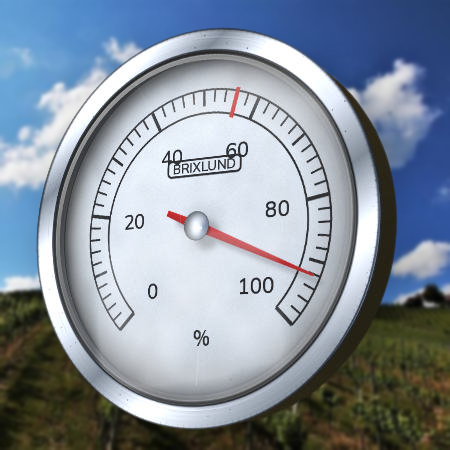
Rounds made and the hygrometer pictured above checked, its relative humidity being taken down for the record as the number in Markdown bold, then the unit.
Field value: **92** %
